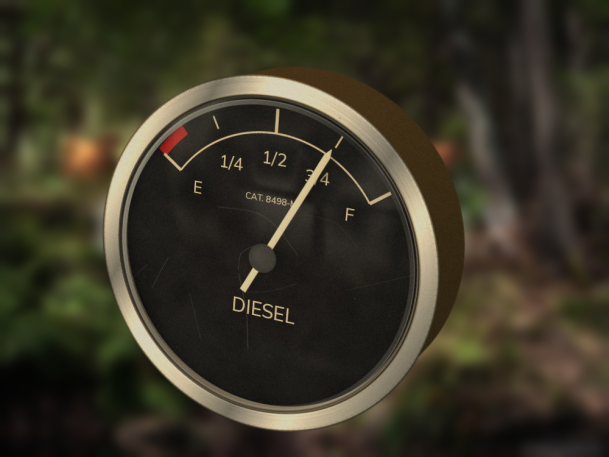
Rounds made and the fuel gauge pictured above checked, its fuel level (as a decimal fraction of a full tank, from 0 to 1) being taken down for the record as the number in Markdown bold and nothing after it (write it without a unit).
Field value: **0.75**
